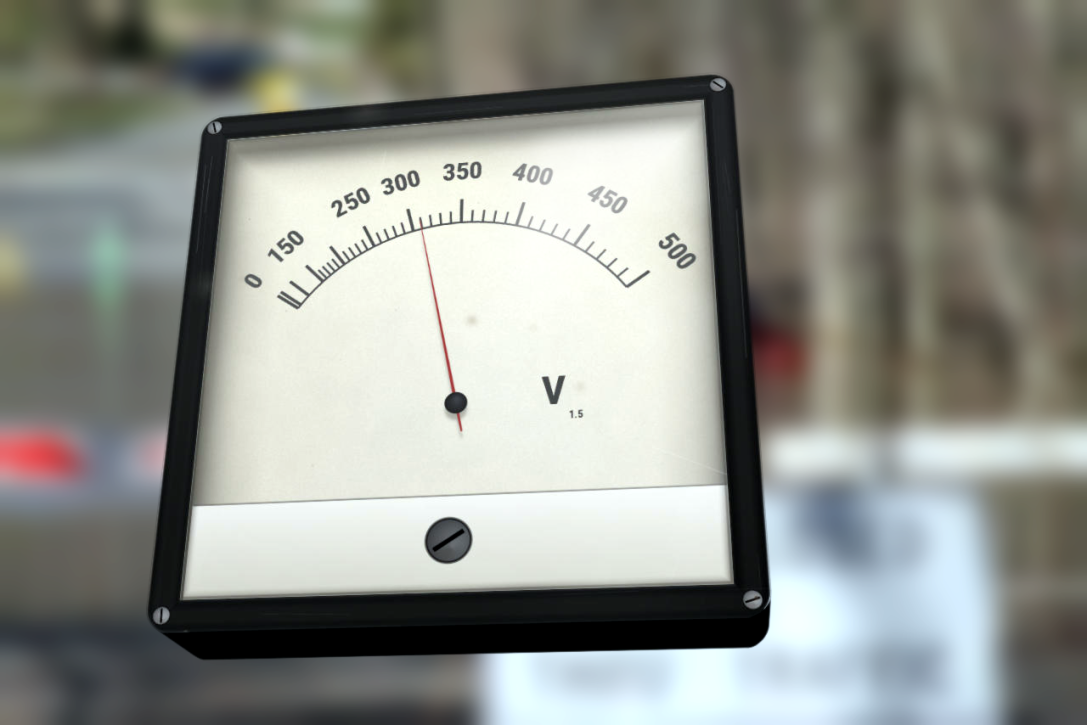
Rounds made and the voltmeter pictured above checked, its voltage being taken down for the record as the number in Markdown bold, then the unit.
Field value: **310** V
